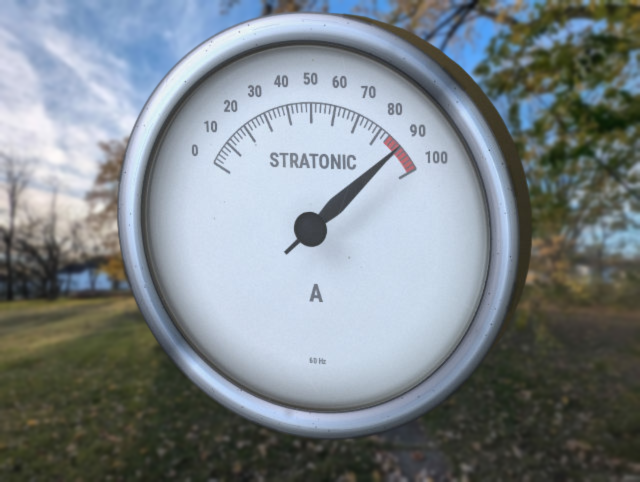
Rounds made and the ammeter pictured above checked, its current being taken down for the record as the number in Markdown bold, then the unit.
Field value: **90** A
